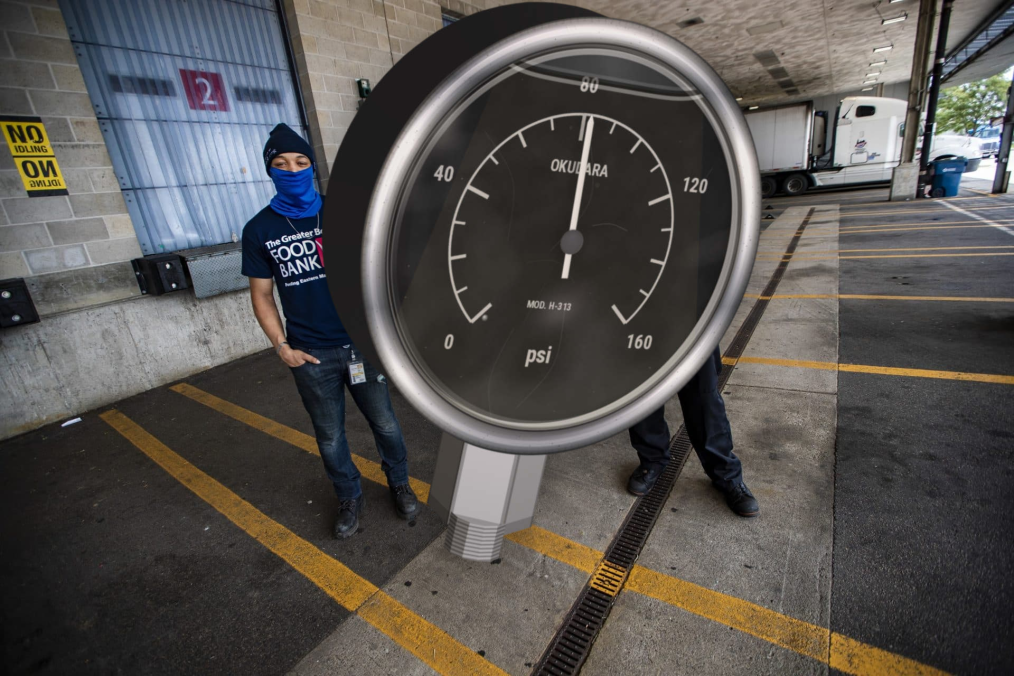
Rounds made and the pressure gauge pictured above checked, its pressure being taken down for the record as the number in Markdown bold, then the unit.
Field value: **80** psi
